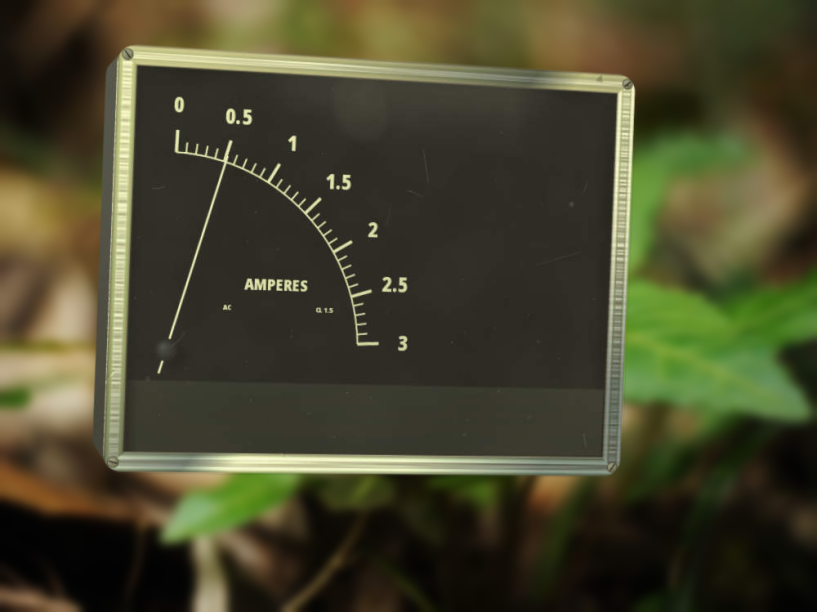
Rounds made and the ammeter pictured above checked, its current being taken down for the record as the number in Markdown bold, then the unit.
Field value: **0.5** A
